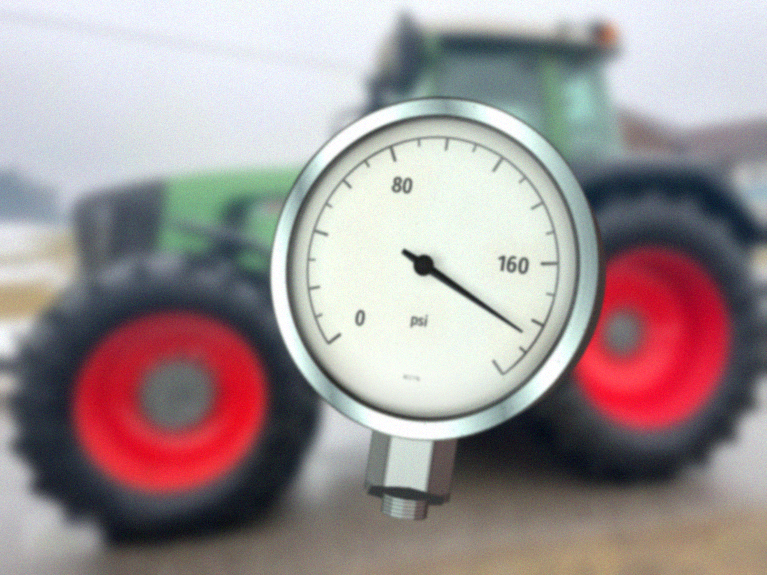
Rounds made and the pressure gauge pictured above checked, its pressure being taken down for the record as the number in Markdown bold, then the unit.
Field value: **185** psi
